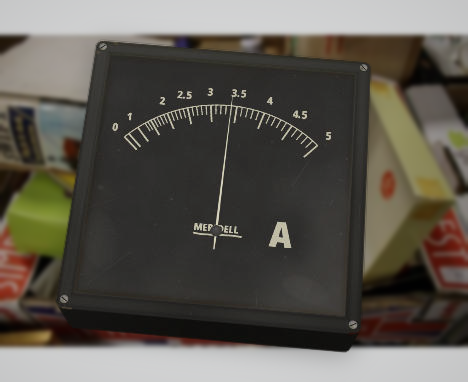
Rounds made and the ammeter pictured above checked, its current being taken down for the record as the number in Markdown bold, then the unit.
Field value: **3.4** A
